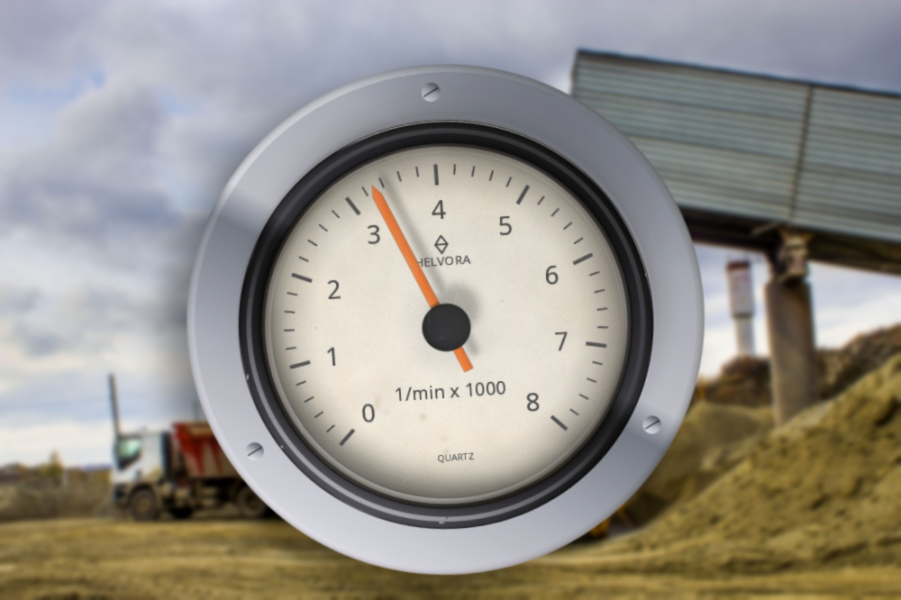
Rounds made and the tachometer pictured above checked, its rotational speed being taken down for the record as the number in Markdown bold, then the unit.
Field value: **3300** rpm
